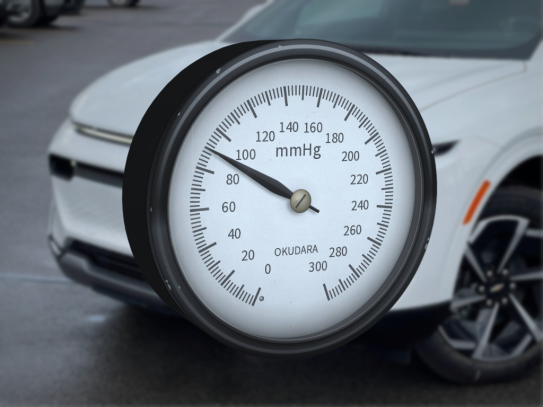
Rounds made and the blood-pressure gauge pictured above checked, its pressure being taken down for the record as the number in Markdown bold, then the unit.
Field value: **90** mmHg
